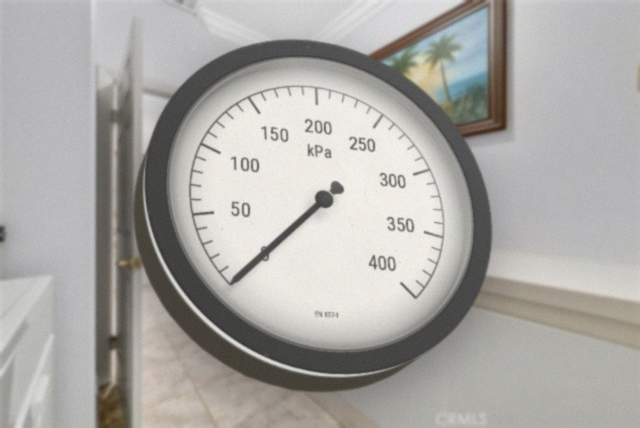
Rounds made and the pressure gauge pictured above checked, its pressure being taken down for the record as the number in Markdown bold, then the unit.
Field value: **0** kPa
